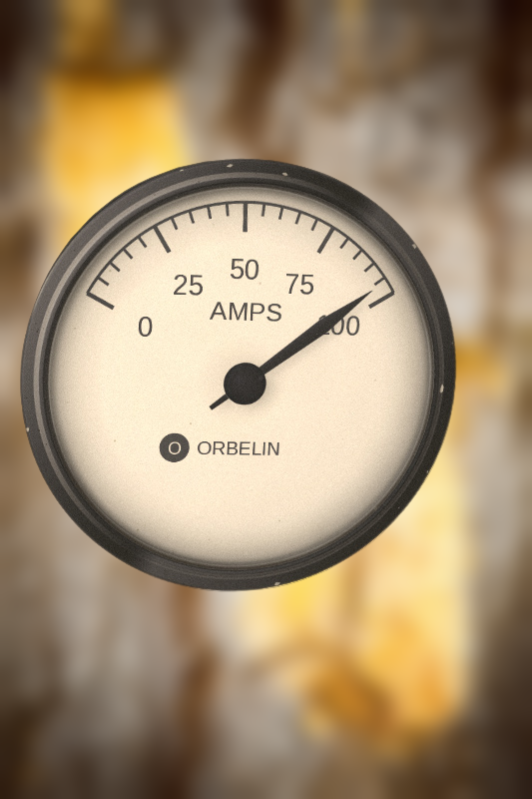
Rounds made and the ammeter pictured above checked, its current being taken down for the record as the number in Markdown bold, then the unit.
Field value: **95** A
